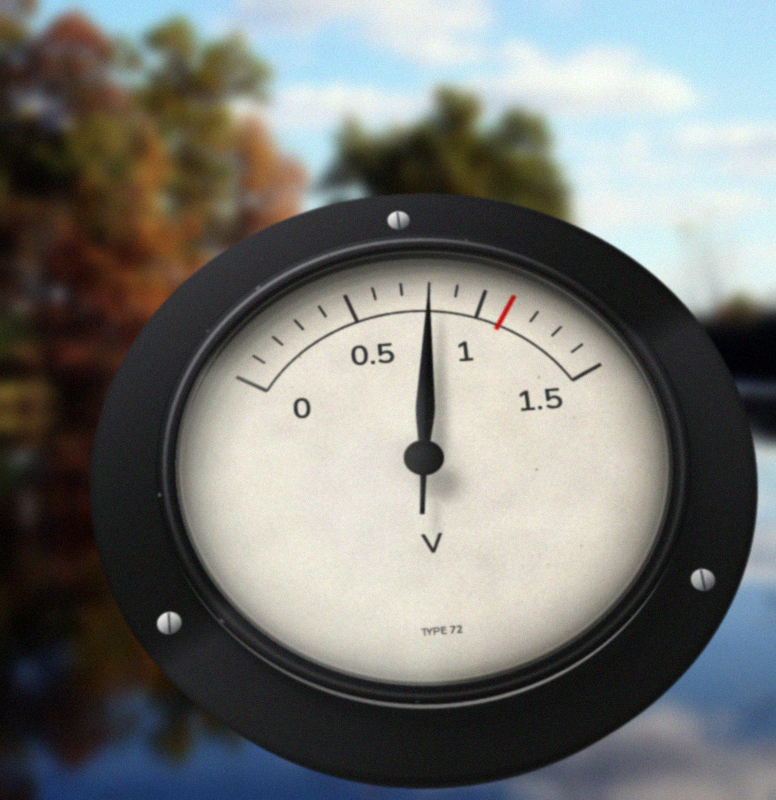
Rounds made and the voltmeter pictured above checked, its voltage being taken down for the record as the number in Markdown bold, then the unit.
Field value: **0.8** V
